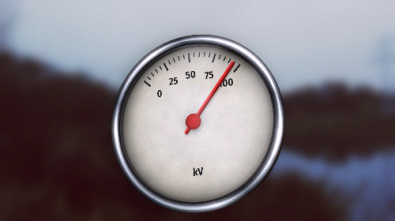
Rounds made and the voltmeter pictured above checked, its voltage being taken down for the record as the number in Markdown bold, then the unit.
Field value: **95** kV
